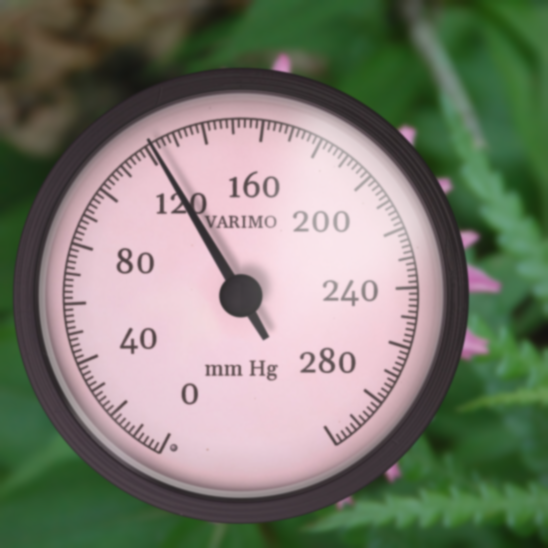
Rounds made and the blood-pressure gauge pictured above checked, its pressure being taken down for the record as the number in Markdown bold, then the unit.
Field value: **122** mmHg
